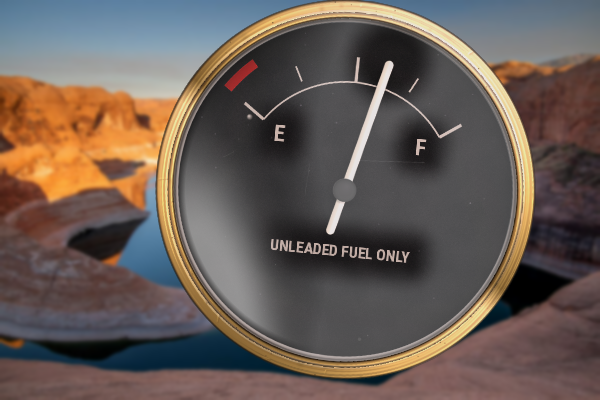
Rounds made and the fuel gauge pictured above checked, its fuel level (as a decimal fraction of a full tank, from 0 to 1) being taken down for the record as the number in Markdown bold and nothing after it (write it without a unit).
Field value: **0.625**
